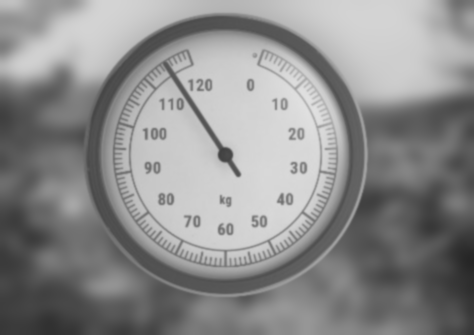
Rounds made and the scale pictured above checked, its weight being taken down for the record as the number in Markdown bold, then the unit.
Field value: **115** kg
